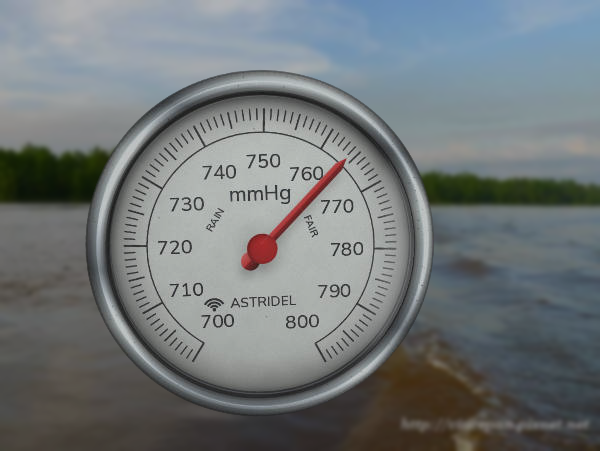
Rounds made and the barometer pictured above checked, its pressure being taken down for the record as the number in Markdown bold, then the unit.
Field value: **764** mmHg
